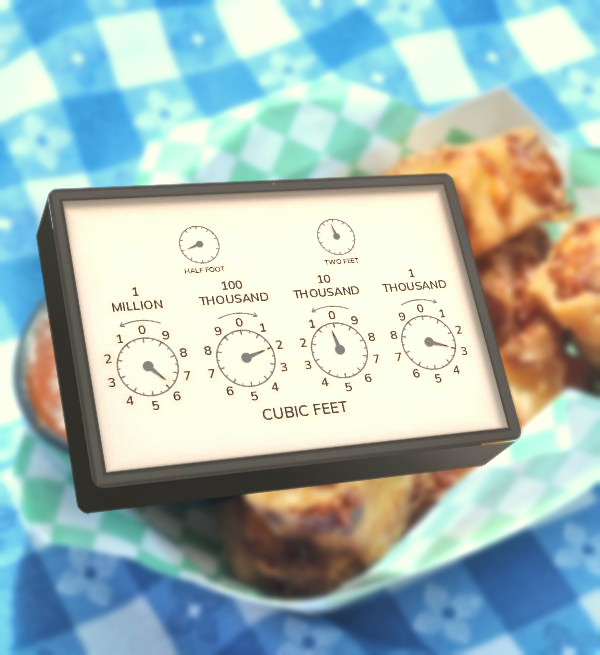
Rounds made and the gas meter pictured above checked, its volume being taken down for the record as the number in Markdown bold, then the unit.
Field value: **620300** ft³
